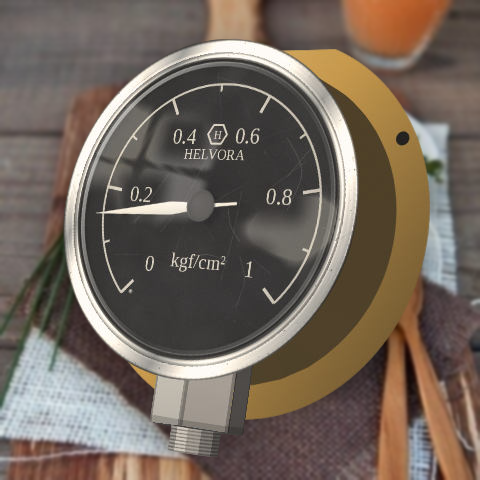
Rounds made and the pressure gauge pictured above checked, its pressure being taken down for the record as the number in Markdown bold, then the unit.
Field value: **0.15** kg/cm²
